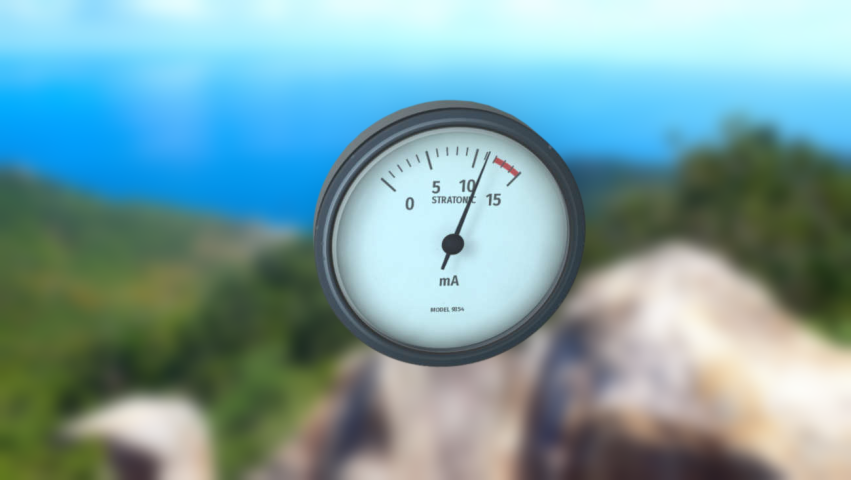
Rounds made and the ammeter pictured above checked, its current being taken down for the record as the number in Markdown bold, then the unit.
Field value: **11** mA
